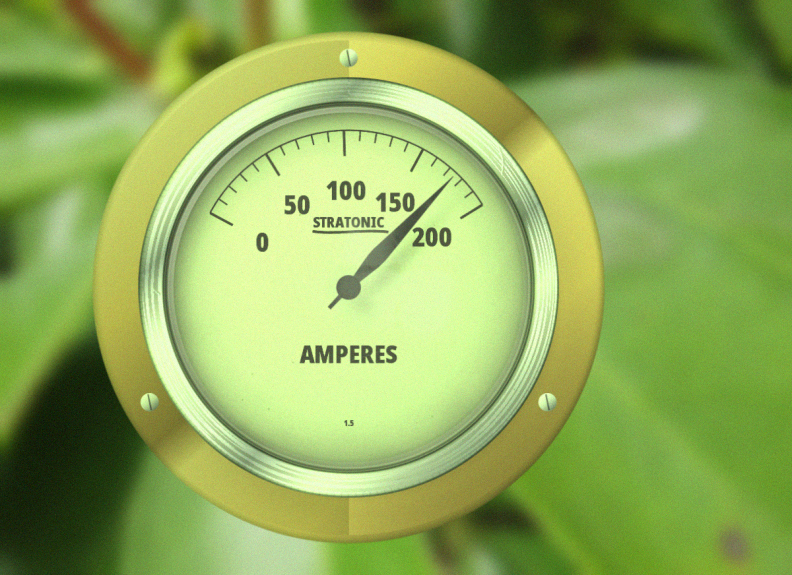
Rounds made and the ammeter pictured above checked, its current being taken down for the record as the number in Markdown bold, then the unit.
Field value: **175** A
